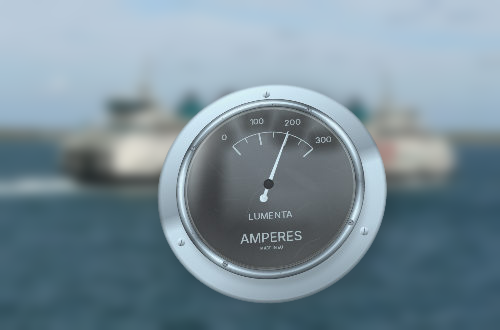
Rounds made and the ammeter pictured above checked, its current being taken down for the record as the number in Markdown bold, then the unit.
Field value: **200** A
